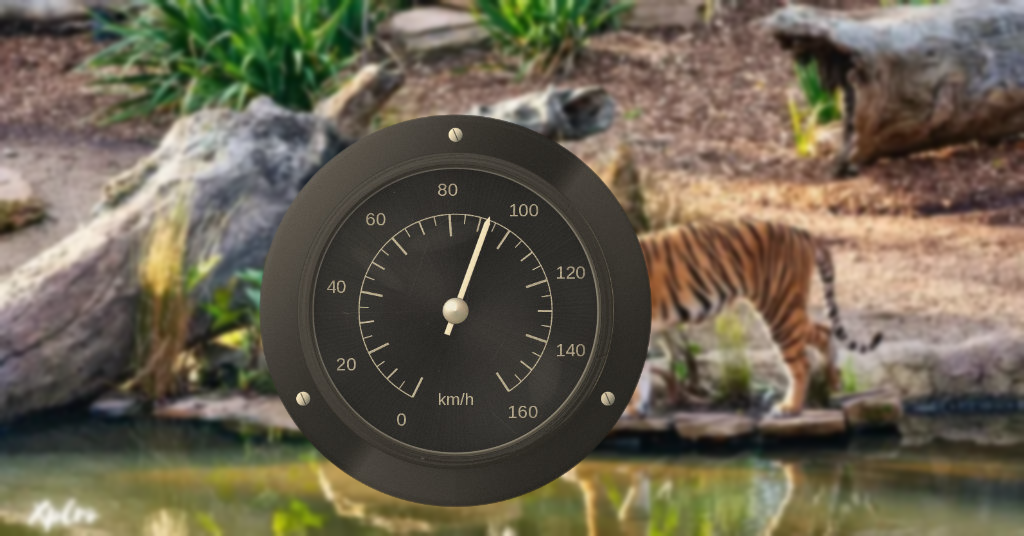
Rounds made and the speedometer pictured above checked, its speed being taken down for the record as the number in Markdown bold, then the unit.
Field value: **92.5** km/h
